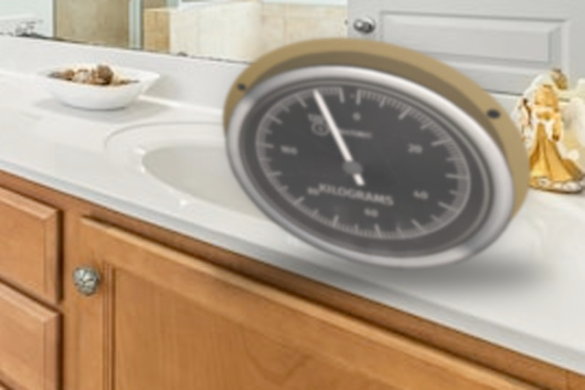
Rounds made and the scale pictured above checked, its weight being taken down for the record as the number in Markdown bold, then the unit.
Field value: **125** kg
